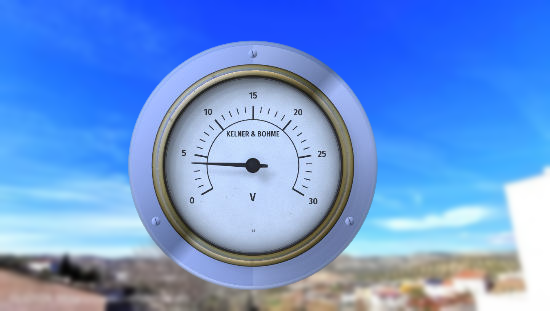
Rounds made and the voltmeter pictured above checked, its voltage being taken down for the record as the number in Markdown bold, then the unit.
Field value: **4** V
